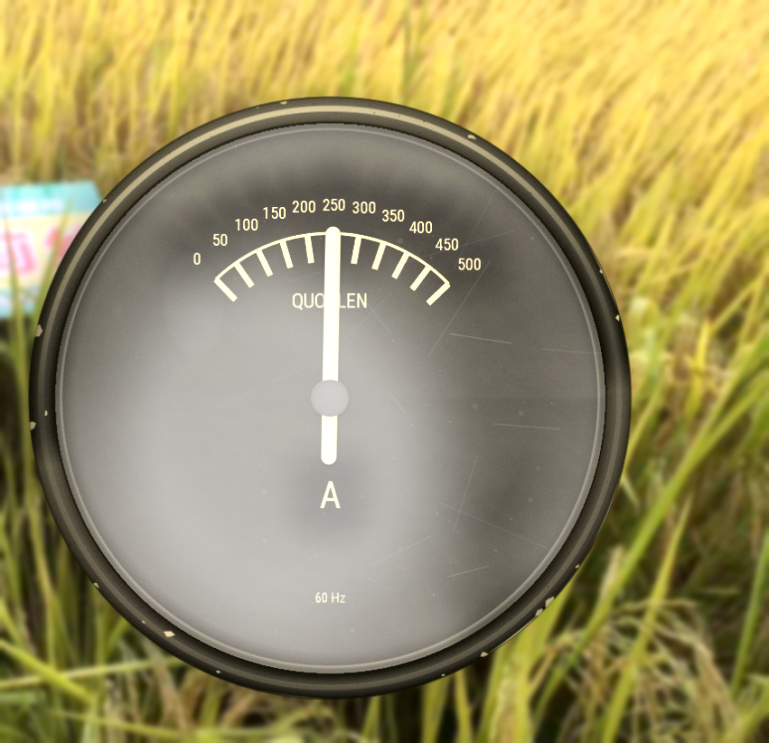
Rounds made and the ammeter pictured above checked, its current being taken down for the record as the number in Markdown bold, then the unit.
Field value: **250** A
